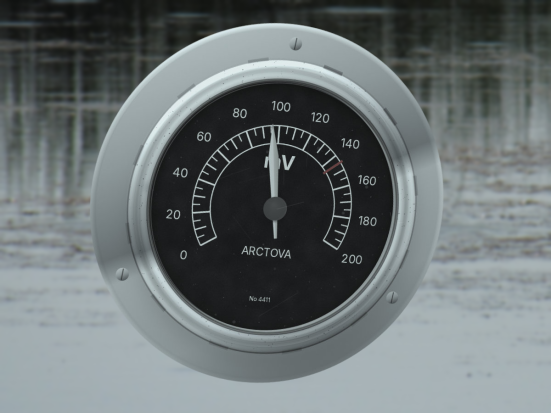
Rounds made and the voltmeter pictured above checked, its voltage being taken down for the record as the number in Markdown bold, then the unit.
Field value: **95** mV
